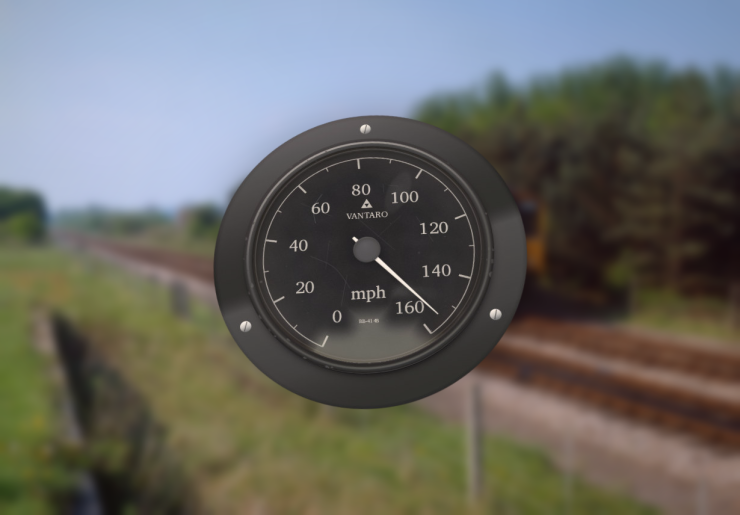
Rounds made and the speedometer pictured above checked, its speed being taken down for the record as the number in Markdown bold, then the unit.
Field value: **155** mph
